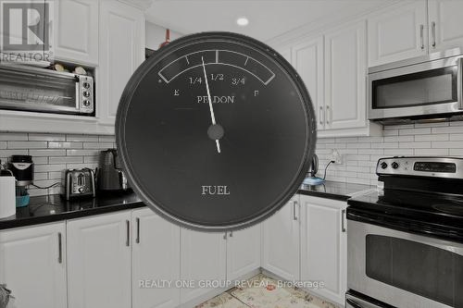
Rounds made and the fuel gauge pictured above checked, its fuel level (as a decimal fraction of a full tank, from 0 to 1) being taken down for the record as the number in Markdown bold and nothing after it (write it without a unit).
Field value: **0.375**
